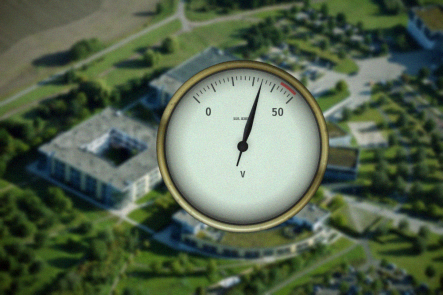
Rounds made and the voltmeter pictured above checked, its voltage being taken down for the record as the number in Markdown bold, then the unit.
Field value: **34** V
